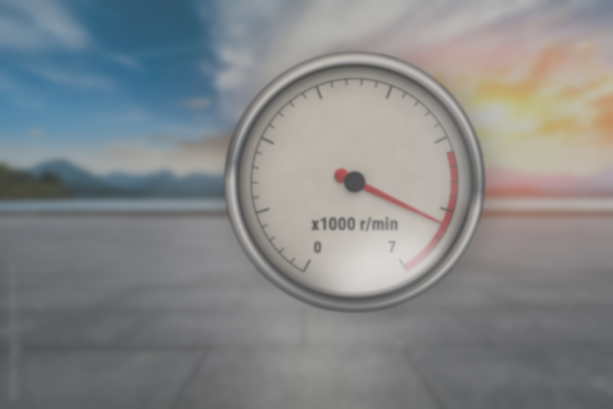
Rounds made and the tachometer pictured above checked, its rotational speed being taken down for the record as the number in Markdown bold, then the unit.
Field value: **6200** rpm
